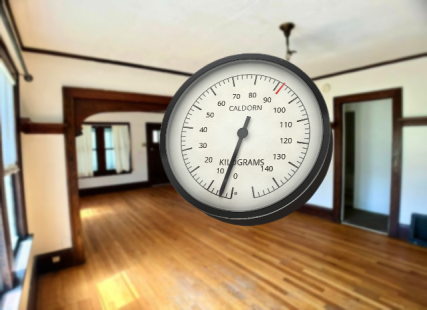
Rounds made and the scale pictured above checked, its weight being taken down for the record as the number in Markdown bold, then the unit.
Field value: **4** kg
